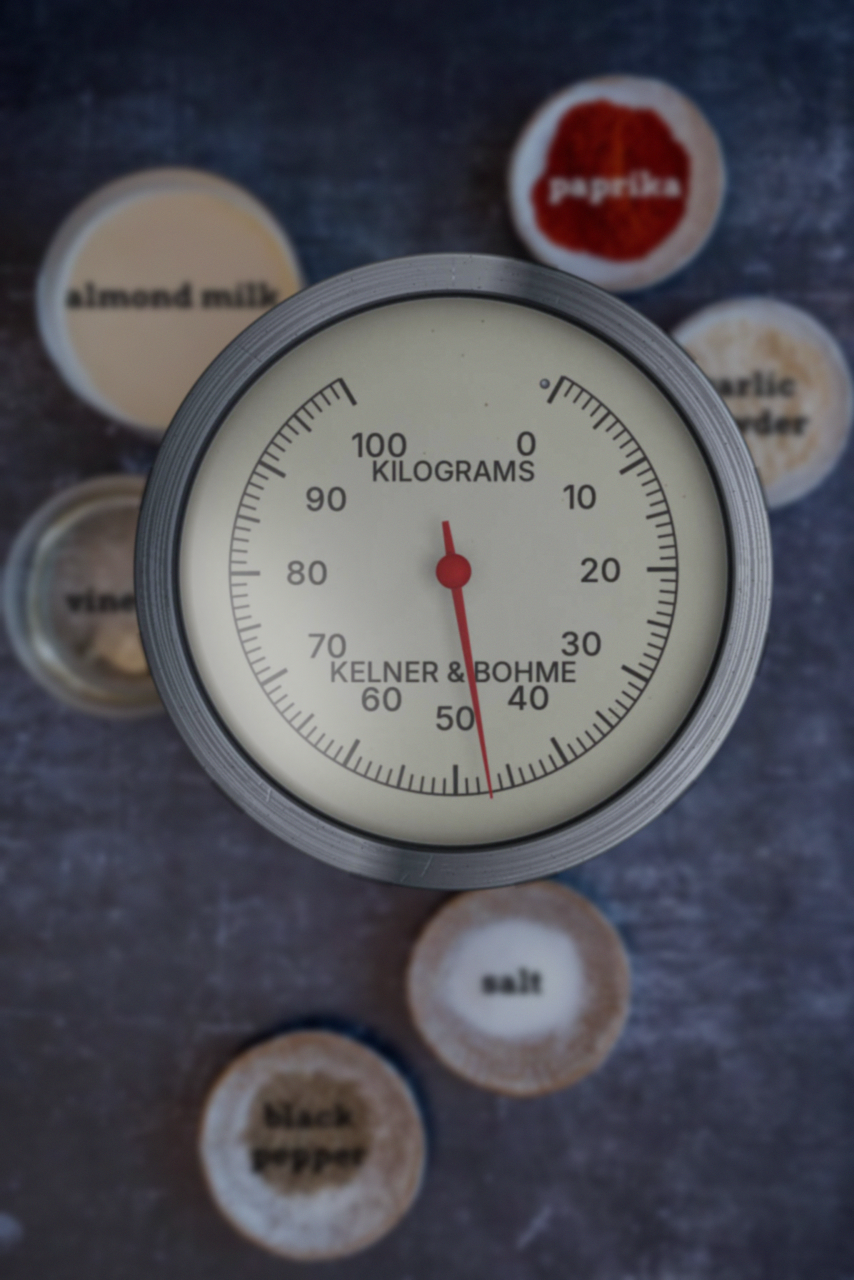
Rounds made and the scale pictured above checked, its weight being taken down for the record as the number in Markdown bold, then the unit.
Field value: **47** kg
